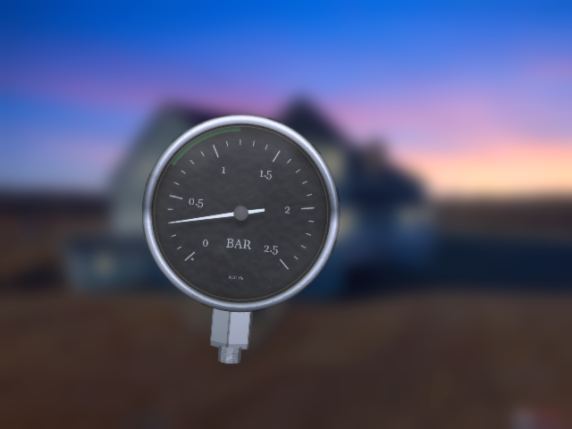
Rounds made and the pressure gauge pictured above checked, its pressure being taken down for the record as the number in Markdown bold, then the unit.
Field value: **0.3** bar
